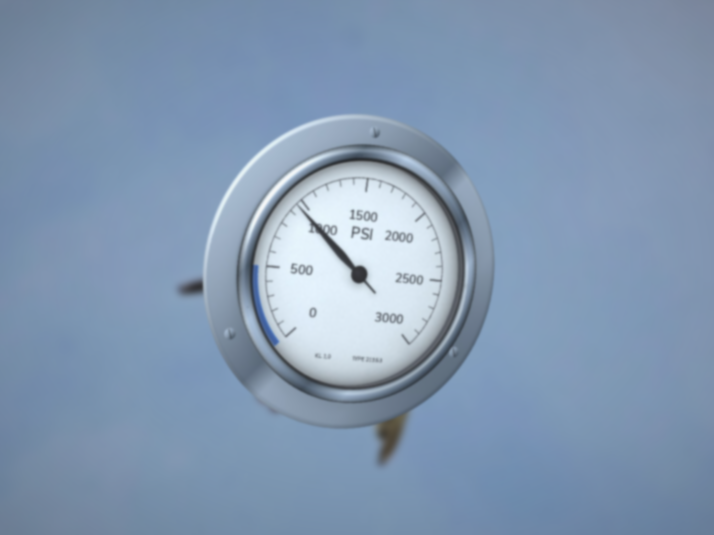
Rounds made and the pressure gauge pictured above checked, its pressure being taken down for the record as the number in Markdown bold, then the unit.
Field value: **950** psi
